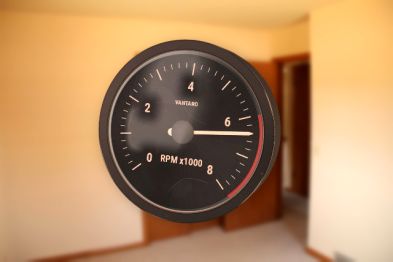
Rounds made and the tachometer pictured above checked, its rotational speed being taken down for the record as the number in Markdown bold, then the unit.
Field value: **6400** rpm
